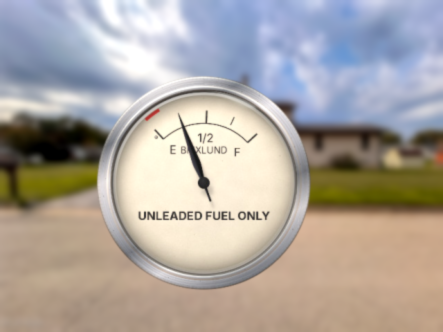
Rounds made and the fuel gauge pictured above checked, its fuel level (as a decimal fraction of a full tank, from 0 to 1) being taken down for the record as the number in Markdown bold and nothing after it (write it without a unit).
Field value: **0.25**
